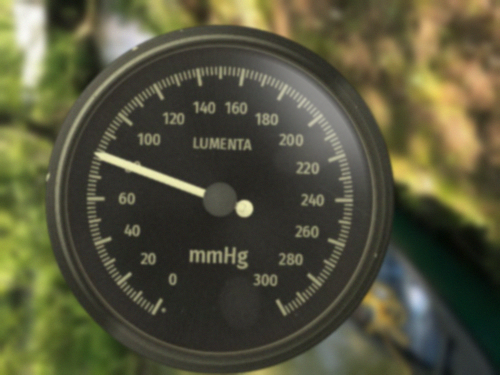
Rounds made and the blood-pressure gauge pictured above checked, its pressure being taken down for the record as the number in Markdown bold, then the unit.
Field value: **80** mmHg
